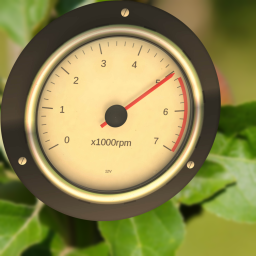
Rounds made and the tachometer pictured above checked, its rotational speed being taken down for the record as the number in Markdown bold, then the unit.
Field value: **5000** rpm
